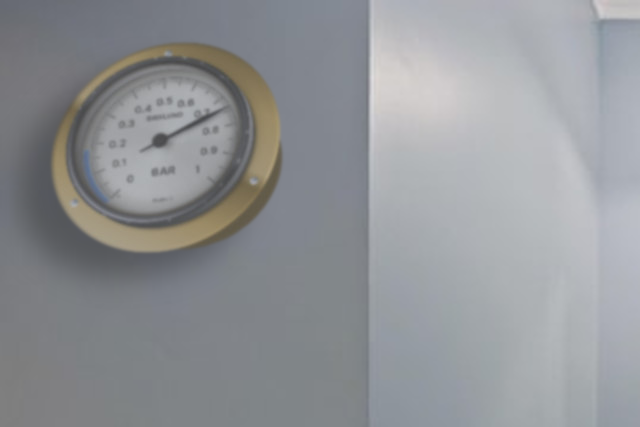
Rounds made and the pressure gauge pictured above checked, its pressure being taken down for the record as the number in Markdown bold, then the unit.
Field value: **0.75** bar
